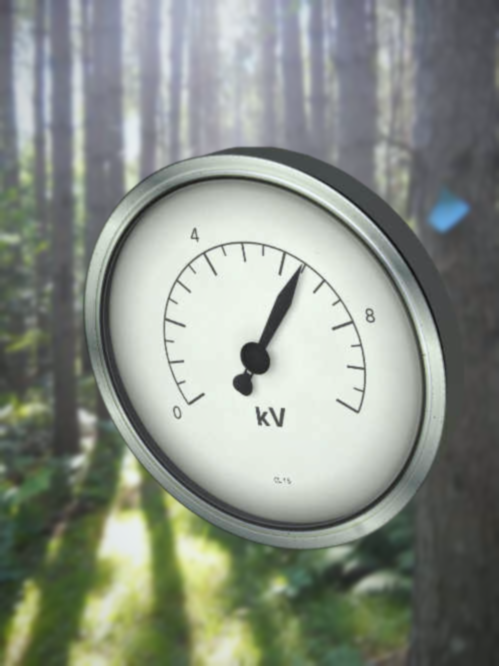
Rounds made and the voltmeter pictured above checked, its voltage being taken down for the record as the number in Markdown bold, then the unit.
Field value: **6.5** kV
